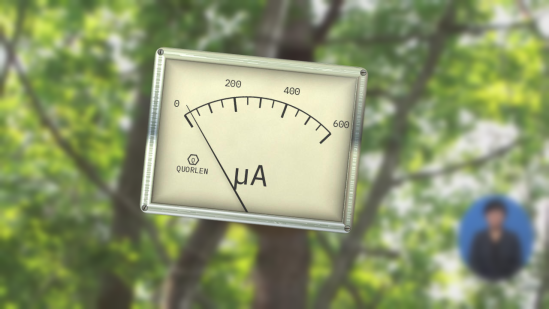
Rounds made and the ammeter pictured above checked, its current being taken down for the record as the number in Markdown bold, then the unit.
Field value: **25** µA
